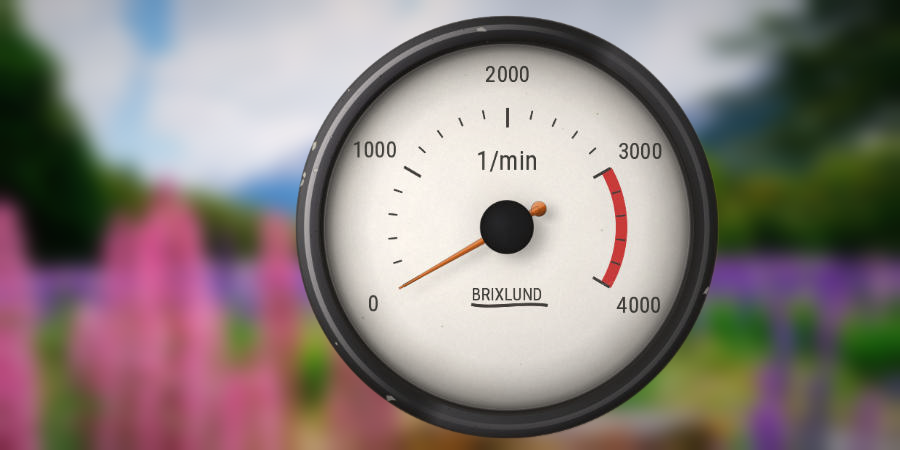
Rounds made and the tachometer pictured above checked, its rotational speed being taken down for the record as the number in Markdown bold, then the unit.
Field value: **0** rpm
